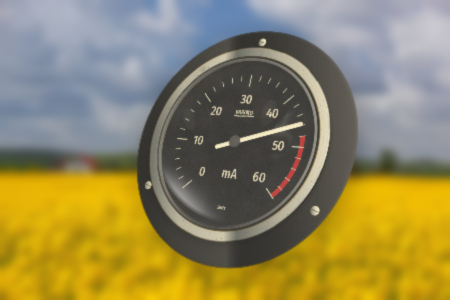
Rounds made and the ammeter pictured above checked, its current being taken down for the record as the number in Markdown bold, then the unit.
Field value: **46** mA
